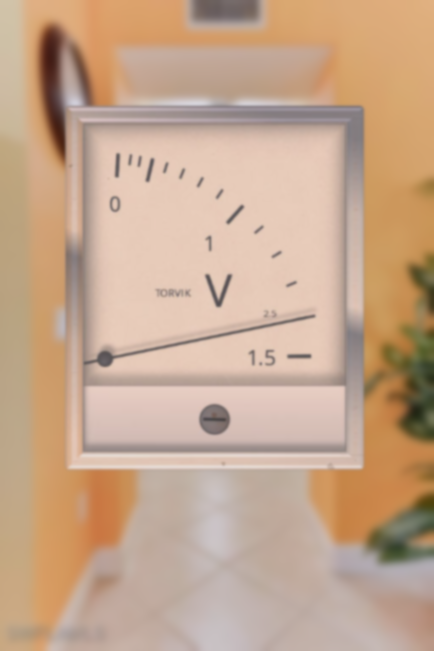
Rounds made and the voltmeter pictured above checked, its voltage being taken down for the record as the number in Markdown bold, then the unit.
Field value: **1.4** V
